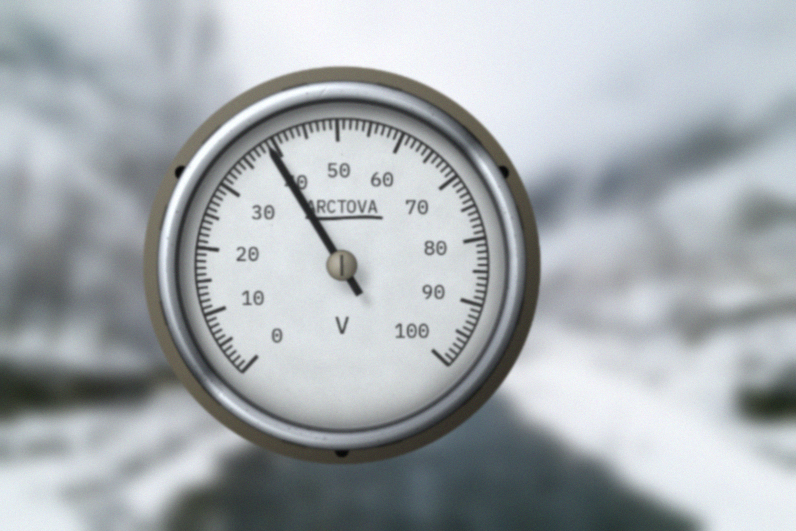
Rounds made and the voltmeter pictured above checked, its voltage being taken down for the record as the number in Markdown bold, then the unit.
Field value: **39** V
